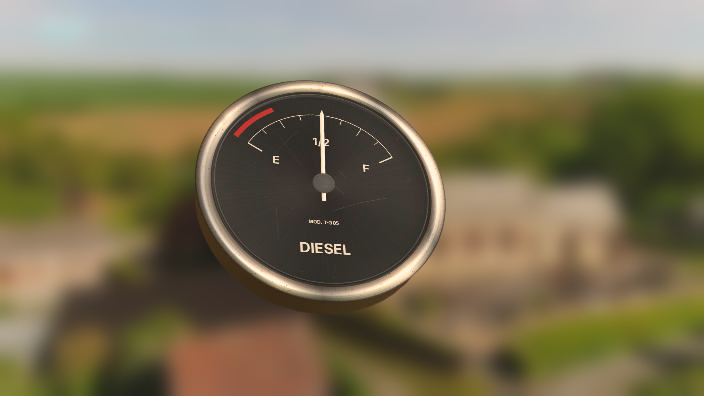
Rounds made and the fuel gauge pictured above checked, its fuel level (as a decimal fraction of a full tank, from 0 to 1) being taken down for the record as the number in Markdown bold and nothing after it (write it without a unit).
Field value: **0.5**
